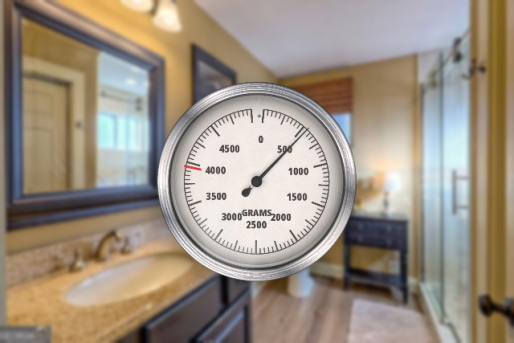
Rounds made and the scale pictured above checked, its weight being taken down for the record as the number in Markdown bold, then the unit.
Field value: **550** g
